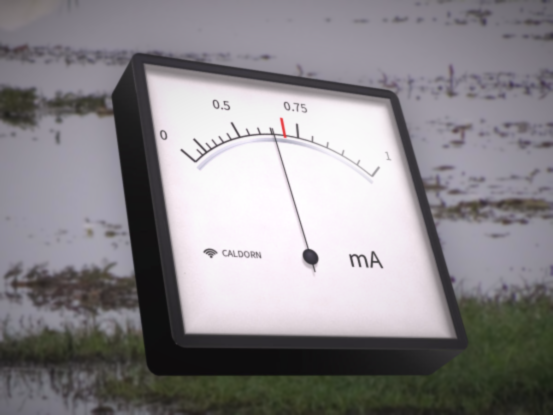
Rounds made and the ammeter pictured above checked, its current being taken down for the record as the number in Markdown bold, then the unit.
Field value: **0.65** mA
